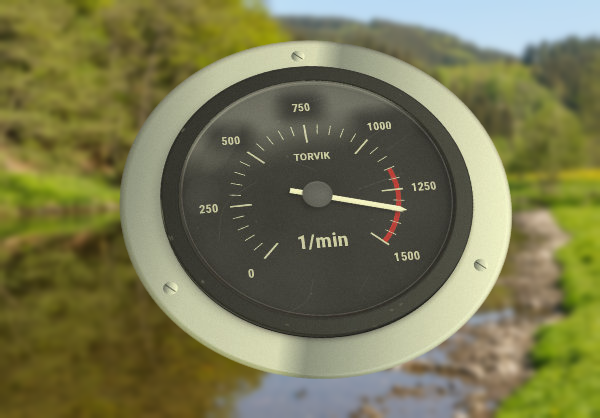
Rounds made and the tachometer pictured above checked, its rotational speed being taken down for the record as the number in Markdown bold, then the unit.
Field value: **1350** rpm
